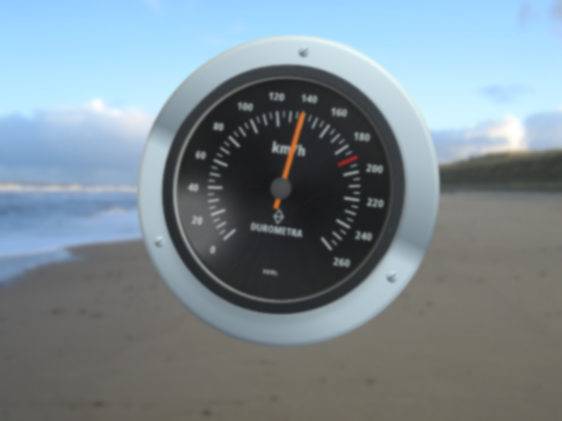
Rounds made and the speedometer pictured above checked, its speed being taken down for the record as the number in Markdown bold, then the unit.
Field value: **140** km/h
